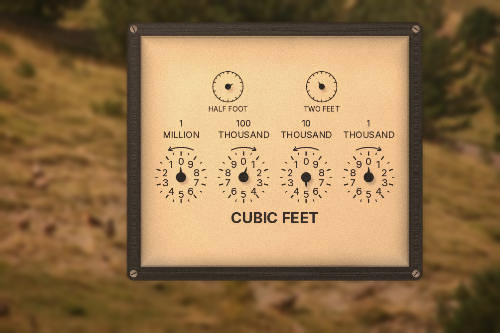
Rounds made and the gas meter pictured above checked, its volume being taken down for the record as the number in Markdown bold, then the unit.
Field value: **5000** ft³
